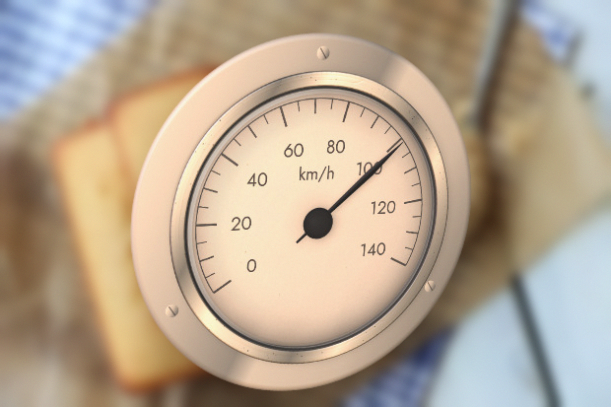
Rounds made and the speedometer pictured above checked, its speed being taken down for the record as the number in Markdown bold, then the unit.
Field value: **100** km/h
